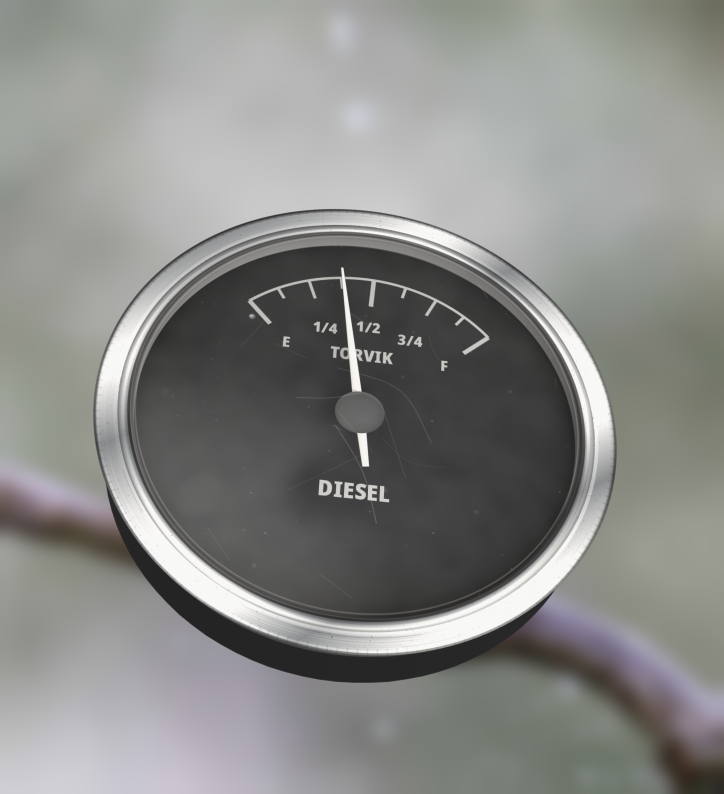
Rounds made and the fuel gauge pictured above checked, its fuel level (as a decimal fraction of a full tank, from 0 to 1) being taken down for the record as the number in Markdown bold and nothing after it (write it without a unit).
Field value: **0.375**
